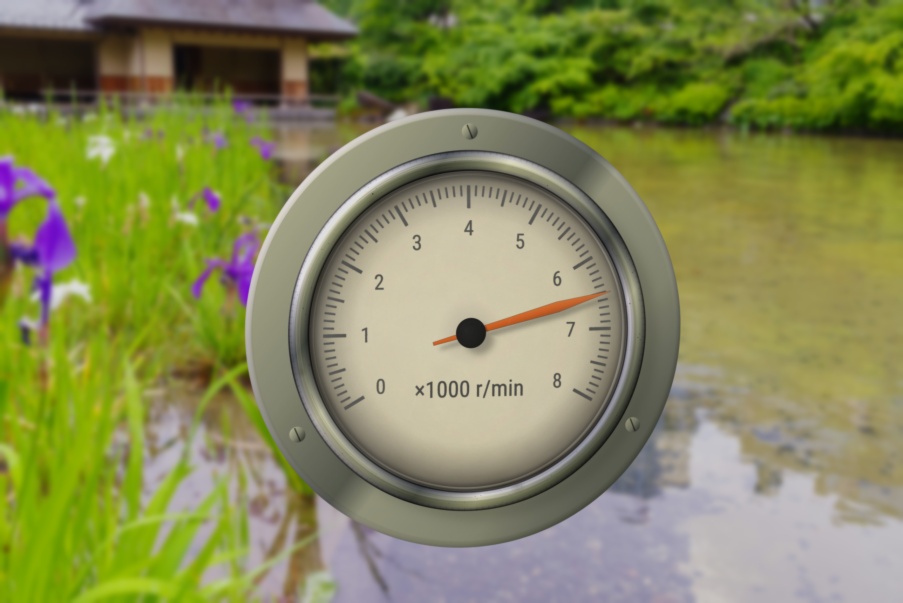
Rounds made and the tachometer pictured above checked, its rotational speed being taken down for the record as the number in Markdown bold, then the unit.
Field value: **6500** rpm
